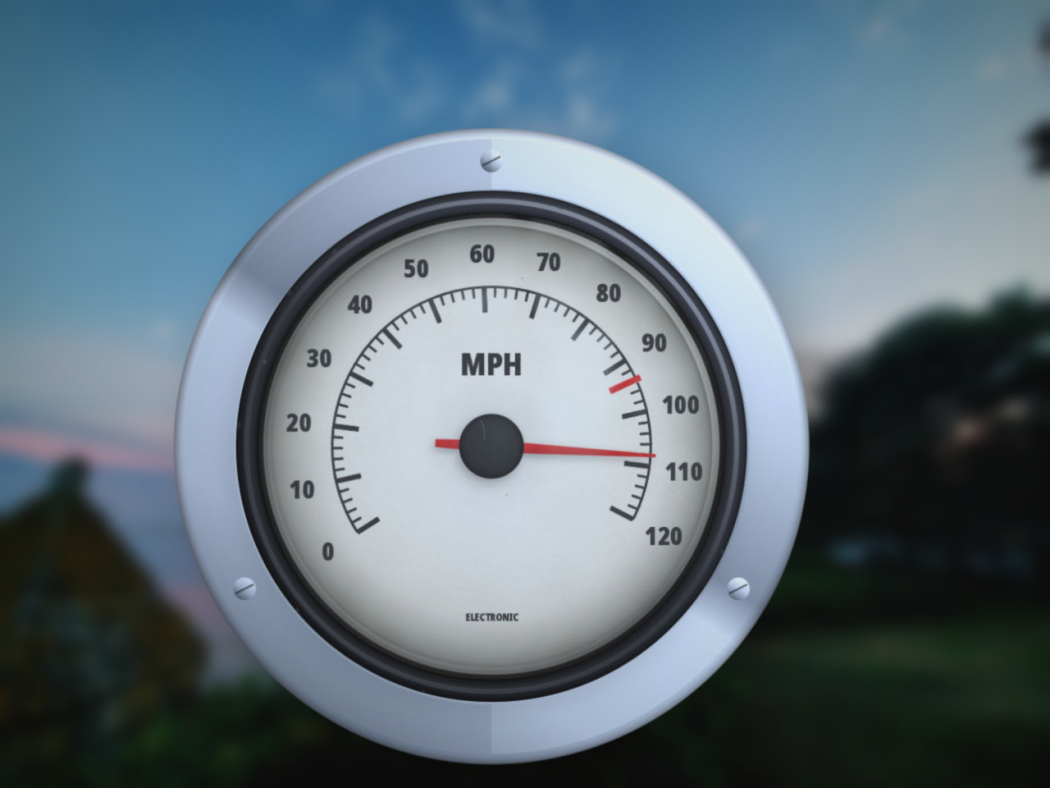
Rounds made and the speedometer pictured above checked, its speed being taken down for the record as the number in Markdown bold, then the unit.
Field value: **108** mph
